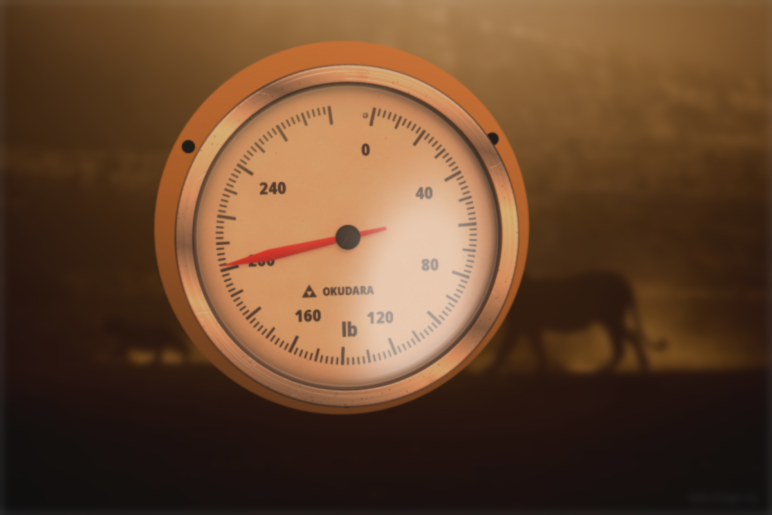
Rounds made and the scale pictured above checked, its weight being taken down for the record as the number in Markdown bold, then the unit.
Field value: **202** lb
